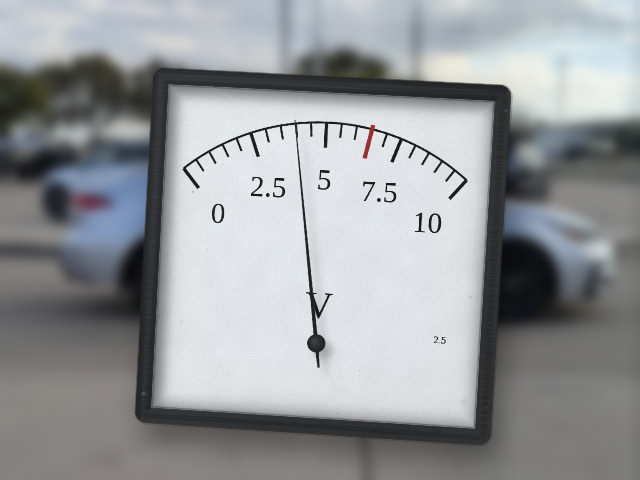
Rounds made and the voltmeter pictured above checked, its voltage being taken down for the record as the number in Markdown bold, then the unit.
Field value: **4** V
